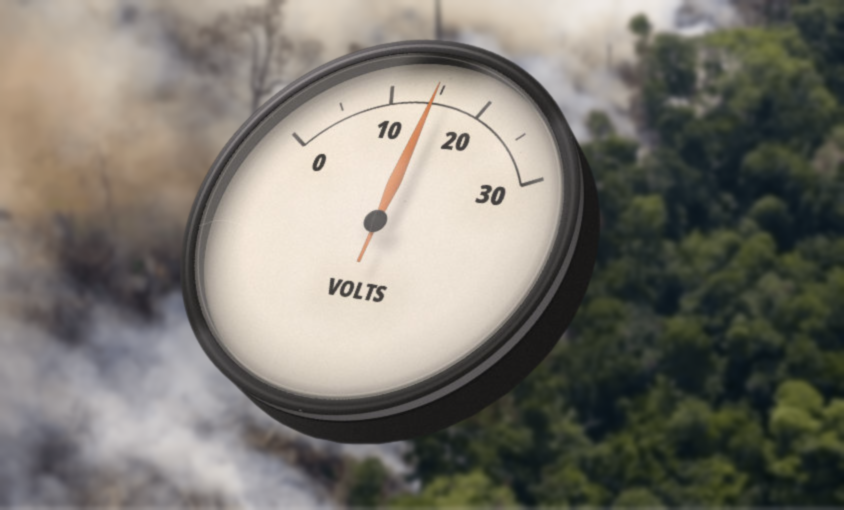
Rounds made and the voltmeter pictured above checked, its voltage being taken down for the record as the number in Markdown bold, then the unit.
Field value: **15** V
